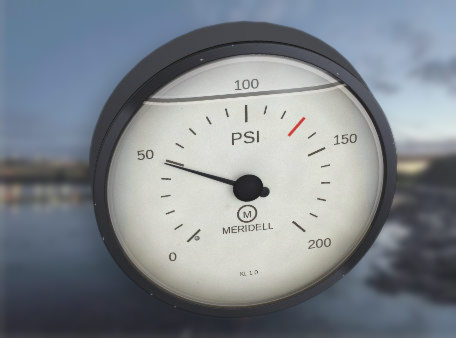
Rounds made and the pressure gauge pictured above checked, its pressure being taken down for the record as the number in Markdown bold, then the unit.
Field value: **50** psi
